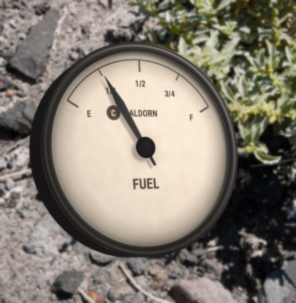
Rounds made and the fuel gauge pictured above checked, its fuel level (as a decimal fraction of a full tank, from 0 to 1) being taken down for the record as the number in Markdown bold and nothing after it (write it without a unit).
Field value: **0.25**
